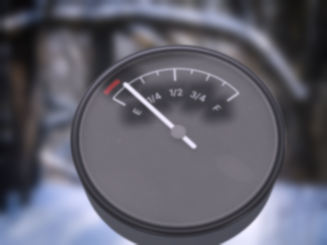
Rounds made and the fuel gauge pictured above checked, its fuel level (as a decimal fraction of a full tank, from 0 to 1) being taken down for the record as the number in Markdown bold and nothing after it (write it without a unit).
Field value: **0.125**
